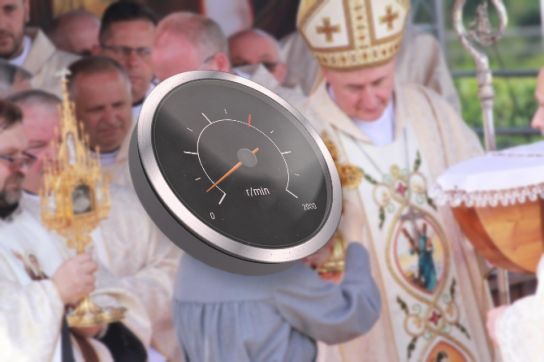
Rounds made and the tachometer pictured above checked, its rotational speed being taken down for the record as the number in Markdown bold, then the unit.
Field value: **100** rpm
